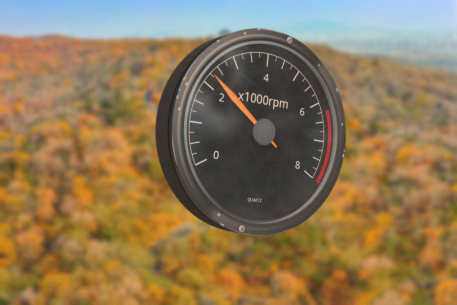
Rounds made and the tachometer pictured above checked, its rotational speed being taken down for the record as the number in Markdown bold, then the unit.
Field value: **2250** rpm
